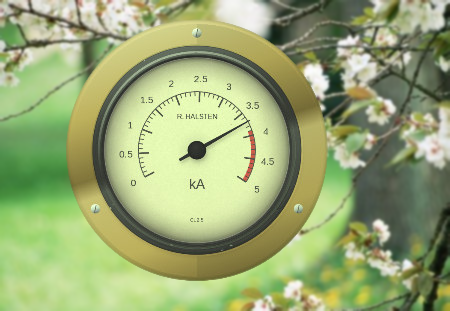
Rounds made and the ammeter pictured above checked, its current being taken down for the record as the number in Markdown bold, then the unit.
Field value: **3.7** kA
